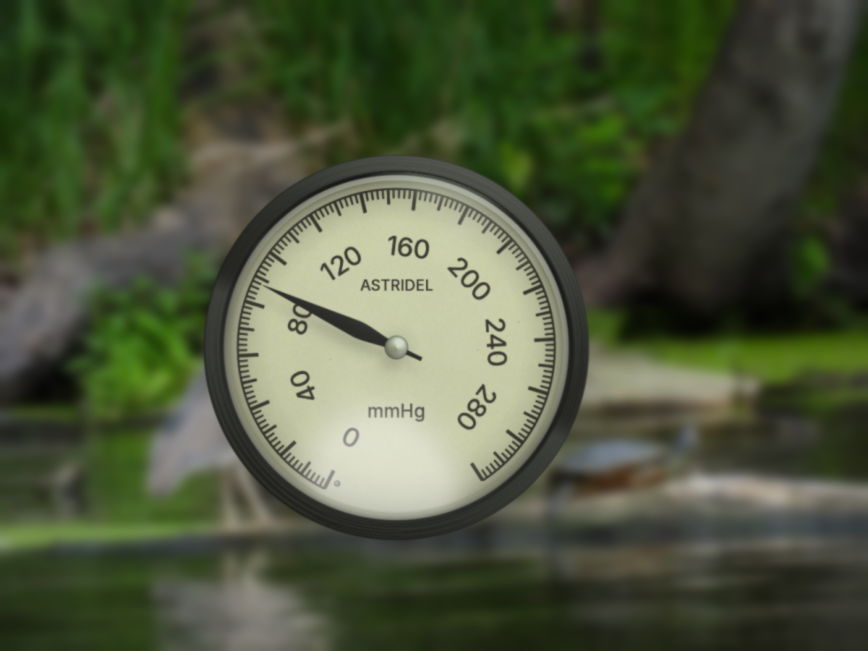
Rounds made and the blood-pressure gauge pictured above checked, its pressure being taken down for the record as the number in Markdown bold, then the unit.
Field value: **88** mmHg
